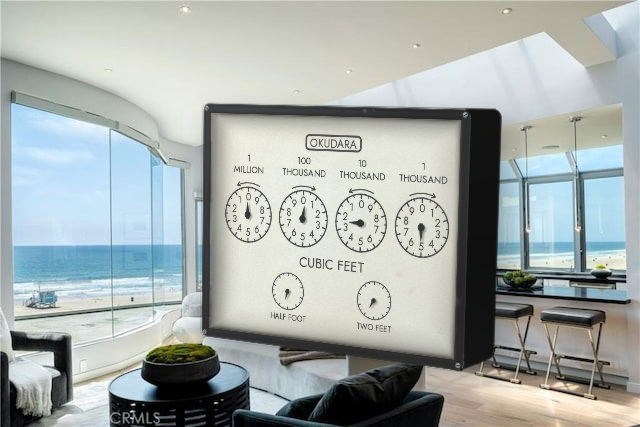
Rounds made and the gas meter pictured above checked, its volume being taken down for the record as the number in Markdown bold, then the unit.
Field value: **2500** ft³
